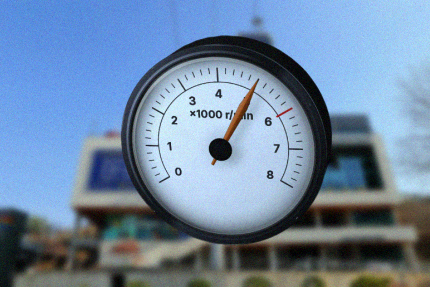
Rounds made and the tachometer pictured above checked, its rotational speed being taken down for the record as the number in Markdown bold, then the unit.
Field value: **5000** rpm
